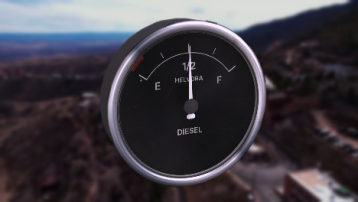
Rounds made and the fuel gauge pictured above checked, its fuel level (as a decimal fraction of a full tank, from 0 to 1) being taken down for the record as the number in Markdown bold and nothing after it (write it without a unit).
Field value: **0.5**
